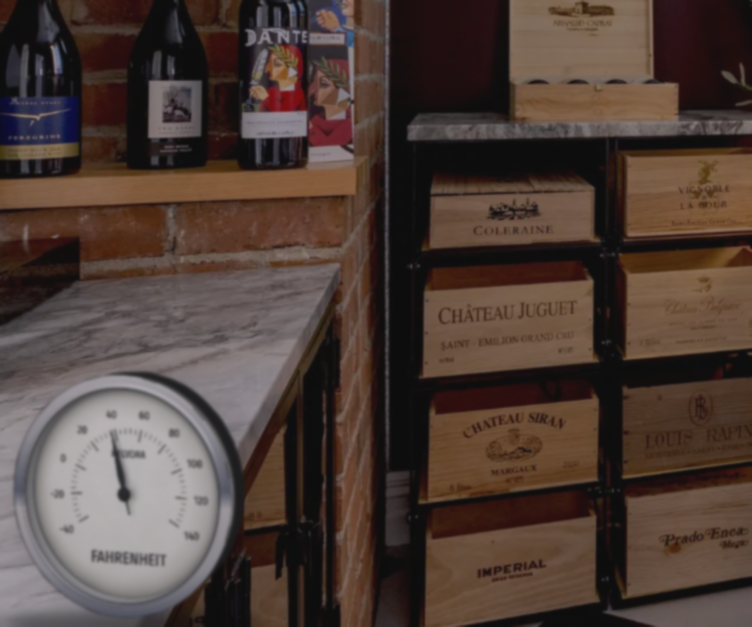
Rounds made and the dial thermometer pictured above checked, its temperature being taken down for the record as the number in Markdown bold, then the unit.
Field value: **40** °F
